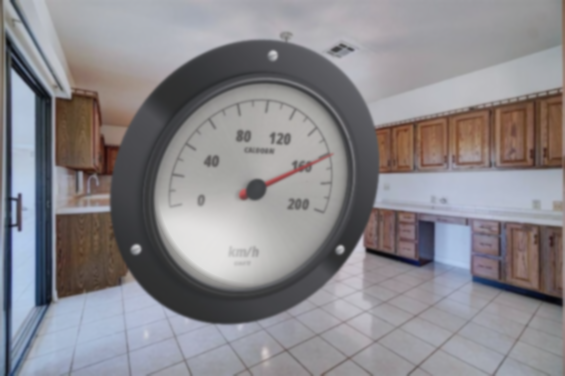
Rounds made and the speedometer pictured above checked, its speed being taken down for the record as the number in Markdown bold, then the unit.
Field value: **160** km/h
